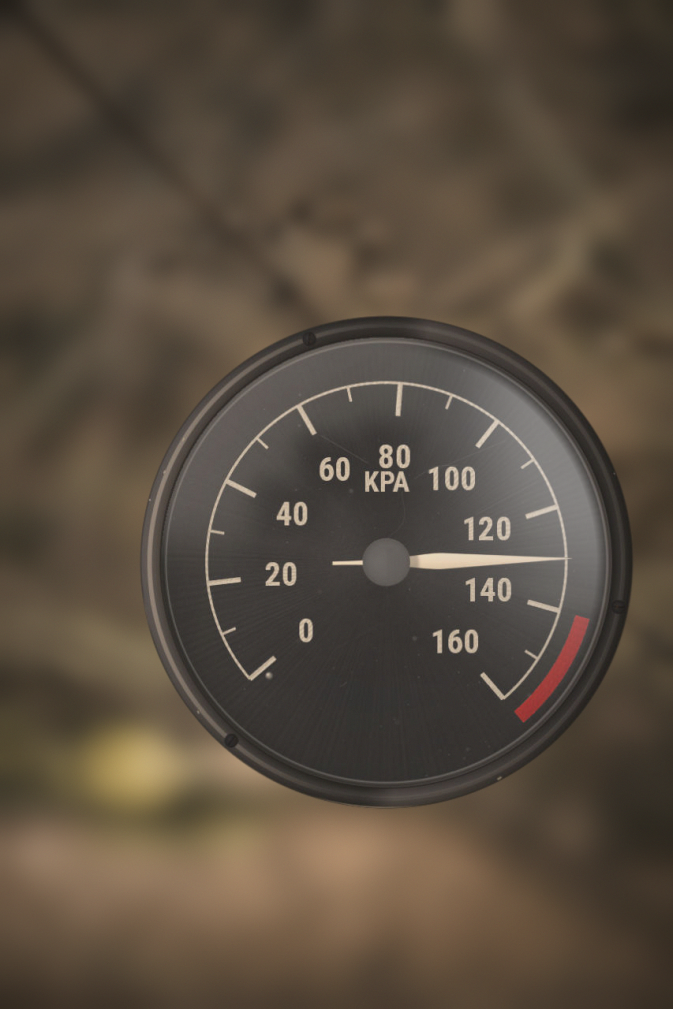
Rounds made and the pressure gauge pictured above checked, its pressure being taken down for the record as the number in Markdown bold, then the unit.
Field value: **130** kPa
